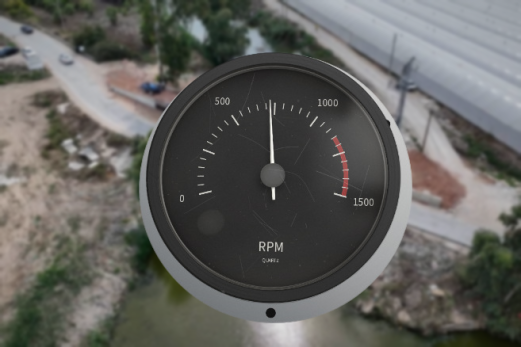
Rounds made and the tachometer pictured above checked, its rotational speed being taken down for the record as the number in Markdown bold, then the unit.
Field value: **725** rpm
